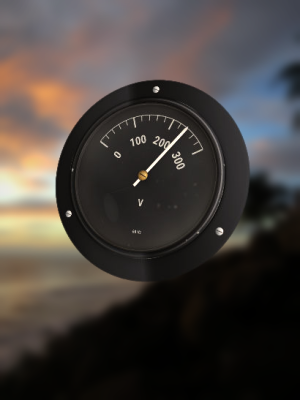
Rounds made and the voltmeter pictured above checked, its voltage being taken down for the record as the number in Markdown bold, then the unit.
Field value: **240** V
